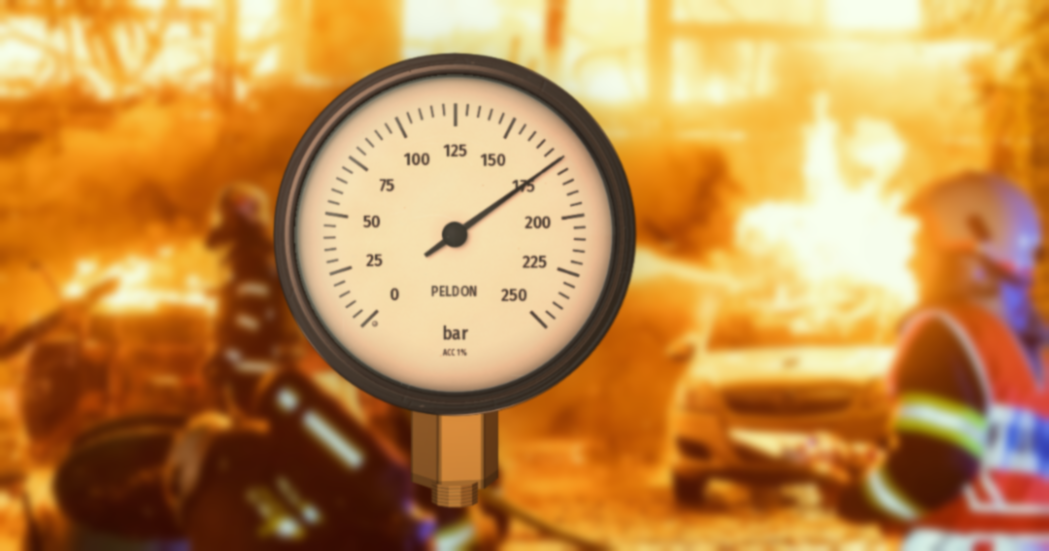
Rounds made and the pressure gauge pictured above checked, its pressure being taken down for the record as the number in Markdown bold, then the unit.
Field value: **175** bar
